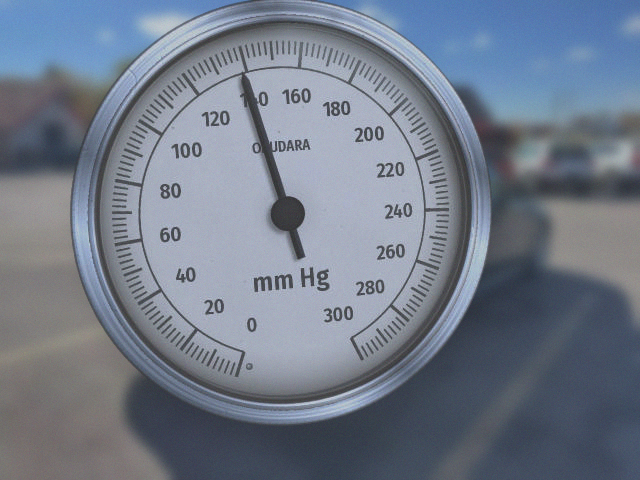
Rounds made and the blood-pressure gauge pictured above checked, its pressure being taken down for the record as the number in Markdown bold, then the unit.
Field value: **138** mmHg
